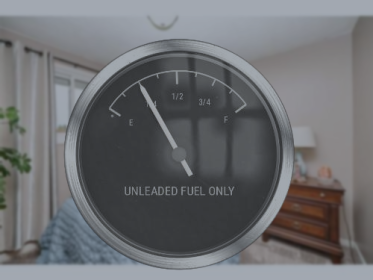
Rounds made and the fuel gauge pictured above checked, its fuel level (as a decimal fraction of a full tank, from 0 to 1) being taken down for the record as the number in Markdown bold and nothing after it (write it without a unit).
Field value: **0.25**
